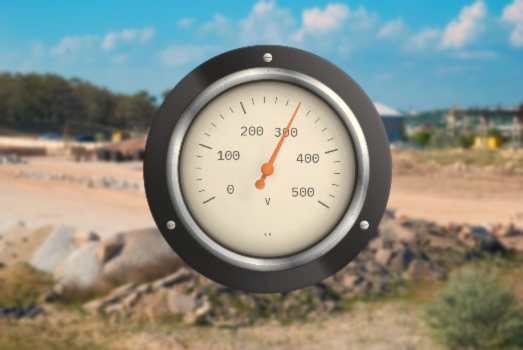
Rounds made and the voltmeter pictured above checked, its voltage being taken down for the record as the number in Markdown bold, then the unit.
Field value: **300** V
